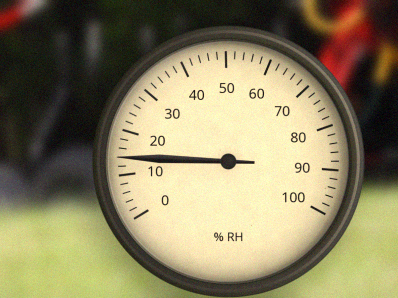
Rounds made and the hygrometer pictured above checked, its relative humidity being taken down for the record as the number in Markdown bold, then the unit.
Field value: **14** %
